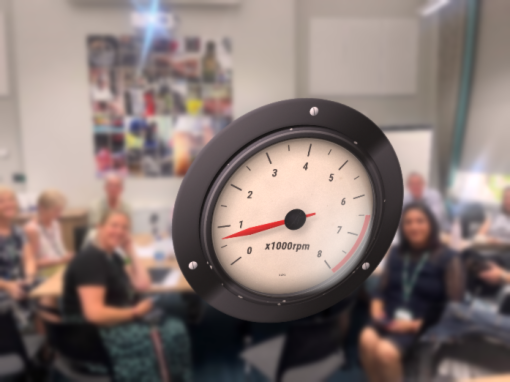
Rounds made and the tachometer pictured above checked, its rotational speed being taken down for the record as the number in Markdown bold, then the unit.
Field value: **750** rpm
